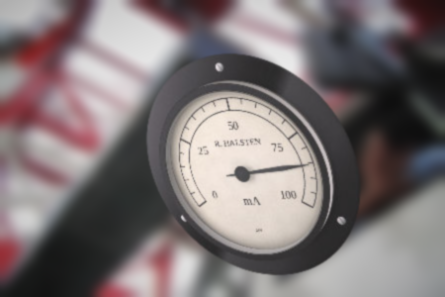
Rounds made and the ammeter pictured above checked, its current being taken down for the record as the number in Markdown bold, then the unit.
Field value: **85** mA
